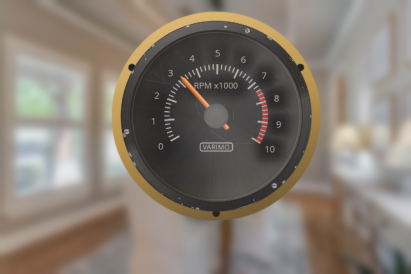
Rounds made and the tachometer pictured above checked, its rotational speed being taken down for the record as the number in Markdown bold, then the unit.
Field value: **3200** rpm
